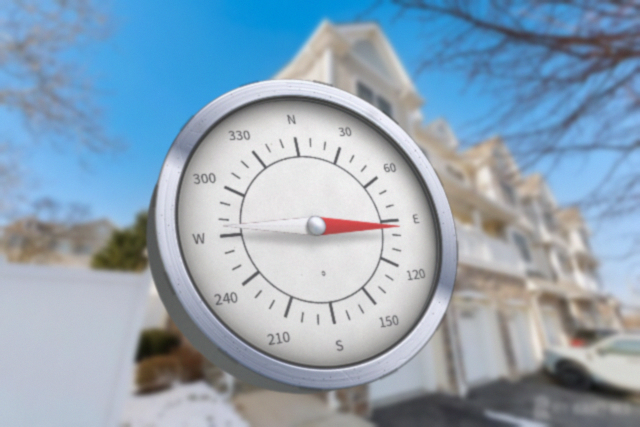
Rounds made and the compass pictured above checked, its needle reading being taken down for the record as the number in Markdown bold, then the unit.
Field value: **95** °
